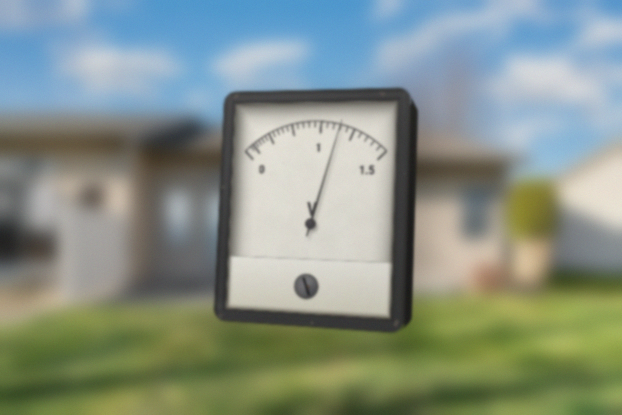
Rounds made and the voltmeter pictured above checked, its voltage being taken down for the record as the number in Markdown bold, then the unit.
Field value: **1.15** V
